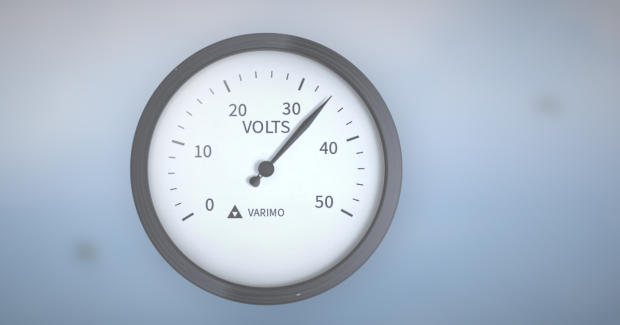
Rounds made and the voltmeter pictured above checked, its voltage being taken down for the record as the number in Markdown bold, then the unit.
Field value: **34** V
